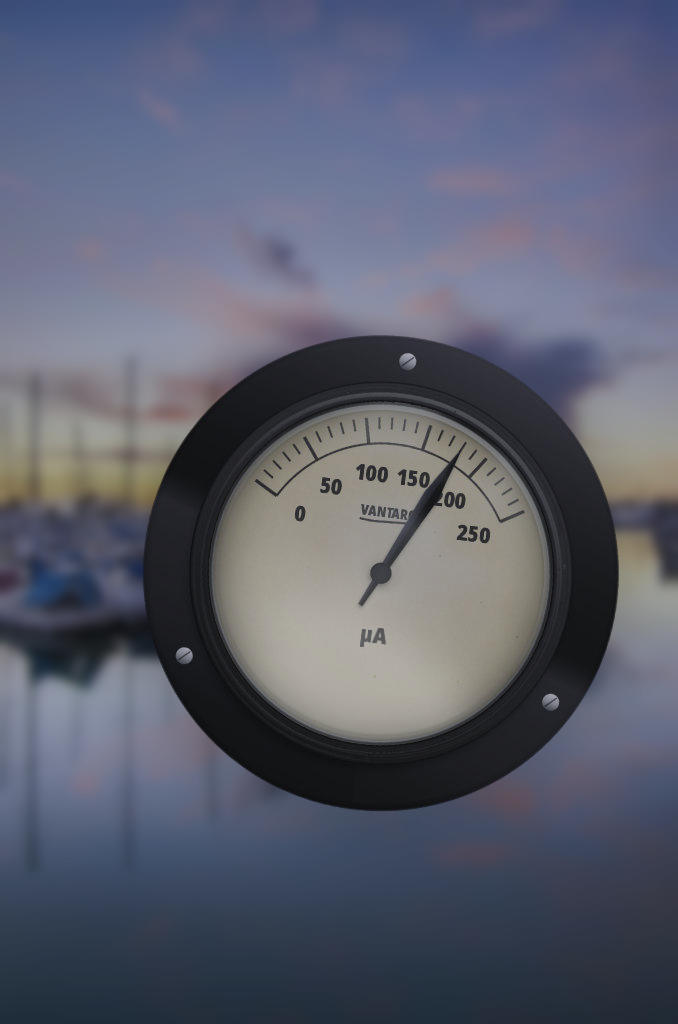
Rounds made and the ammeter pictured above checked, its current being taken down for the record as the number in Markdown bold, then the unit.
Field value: **180** µA
